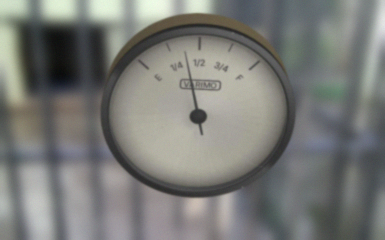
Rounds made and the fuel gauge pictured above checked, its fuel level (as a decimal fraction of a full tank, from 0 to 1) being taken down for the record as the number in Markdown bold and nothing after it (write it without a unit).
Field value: **0.375**
